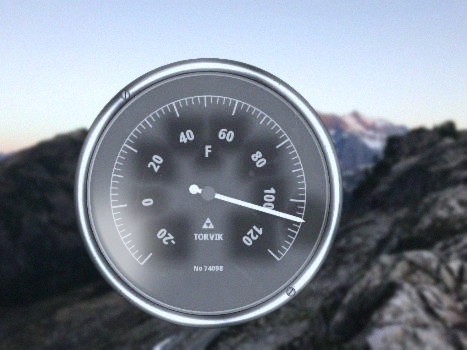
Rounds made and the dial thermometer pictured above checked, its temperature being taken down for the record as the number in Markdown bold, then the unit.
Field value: **106** °F
